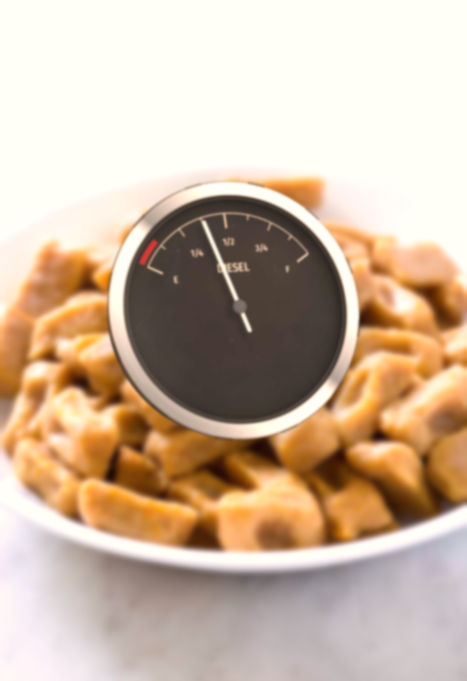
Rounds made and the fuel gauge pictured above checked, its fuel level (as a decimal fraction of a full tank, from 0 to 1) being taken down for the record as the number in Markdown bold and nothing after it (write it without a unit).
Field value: **0.375**
